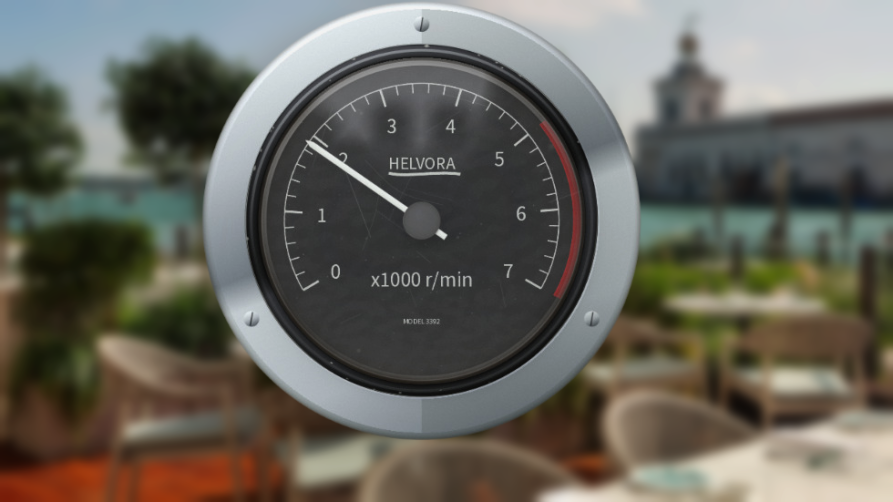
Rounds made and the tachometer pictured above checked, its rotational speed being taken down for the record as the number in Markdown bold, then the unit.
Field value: **1900** rpm
